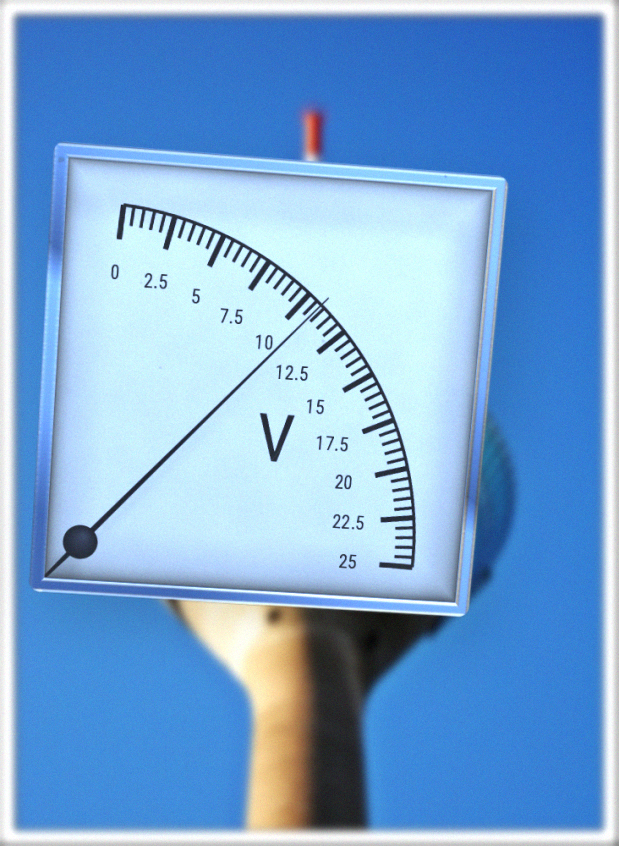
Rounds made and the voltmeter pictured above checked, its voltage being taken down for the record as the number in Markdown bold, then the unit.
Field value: **10.75** V
